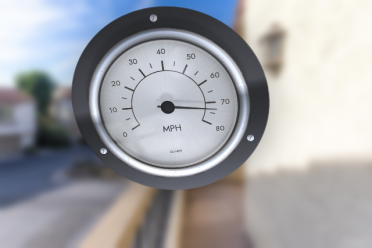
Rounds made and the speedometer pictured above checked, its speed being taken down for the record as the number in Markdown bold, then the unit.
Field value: **72.5** mph
